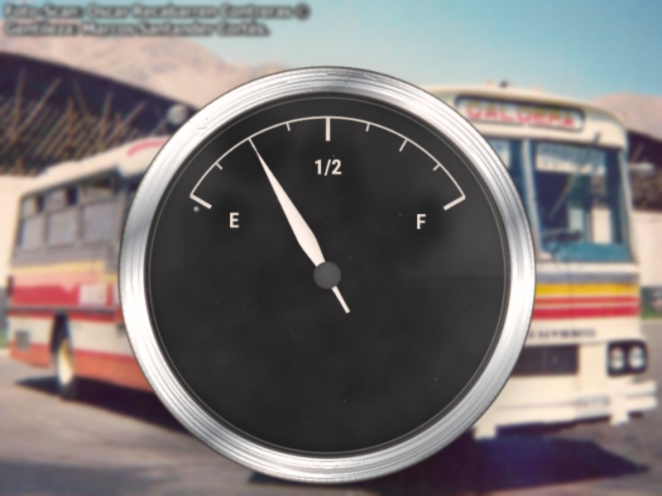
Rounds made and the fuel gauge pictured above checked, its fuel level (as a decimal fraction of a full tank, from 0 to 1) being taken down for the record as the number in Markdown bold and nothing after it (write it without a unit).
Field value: **0.25**
